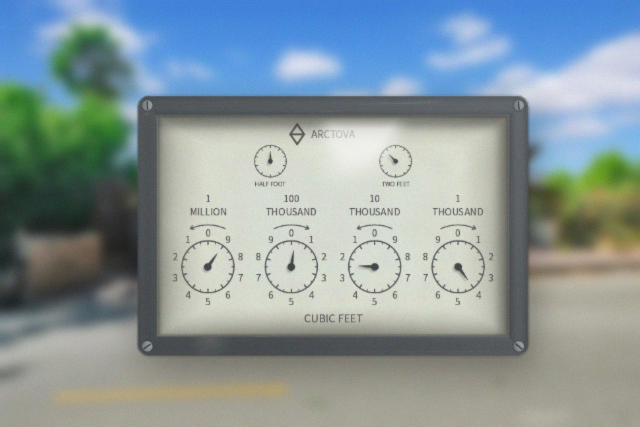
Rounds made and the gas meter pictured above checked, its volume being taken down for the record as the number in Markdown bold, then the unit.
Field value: **902400** ft³
